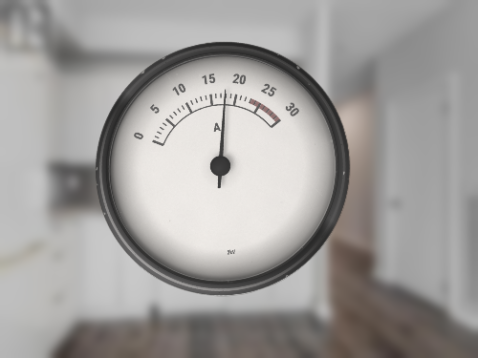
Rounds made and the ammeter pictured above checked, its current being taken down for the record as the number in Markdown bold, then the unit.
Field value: **18** A
